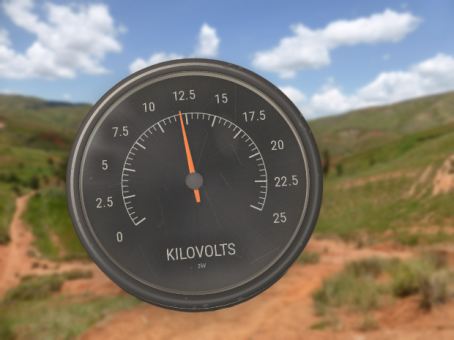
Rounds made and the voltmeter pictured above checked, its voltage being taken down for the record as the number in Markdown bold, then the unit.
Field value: **12** kV
